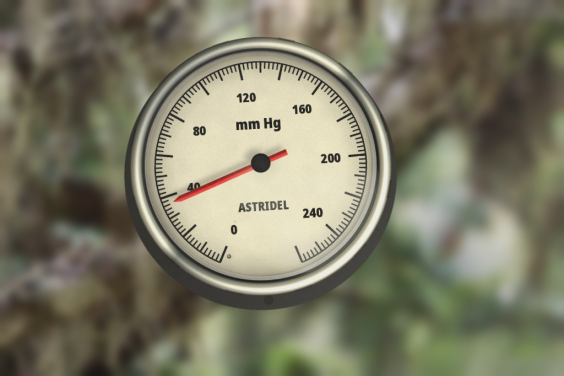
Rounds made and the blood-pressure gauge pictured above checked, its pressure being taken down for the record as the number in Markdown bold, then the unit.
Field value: **36** mmHg
